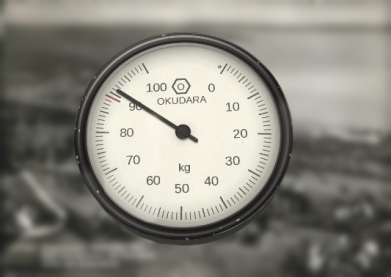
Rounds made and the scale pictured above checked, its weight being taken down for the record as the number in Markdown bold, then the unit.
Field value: **91** kg
